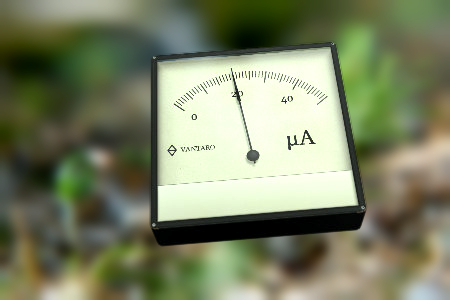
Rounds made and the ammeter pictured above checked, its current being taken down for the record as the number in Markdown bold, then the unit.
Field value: **20** µA
